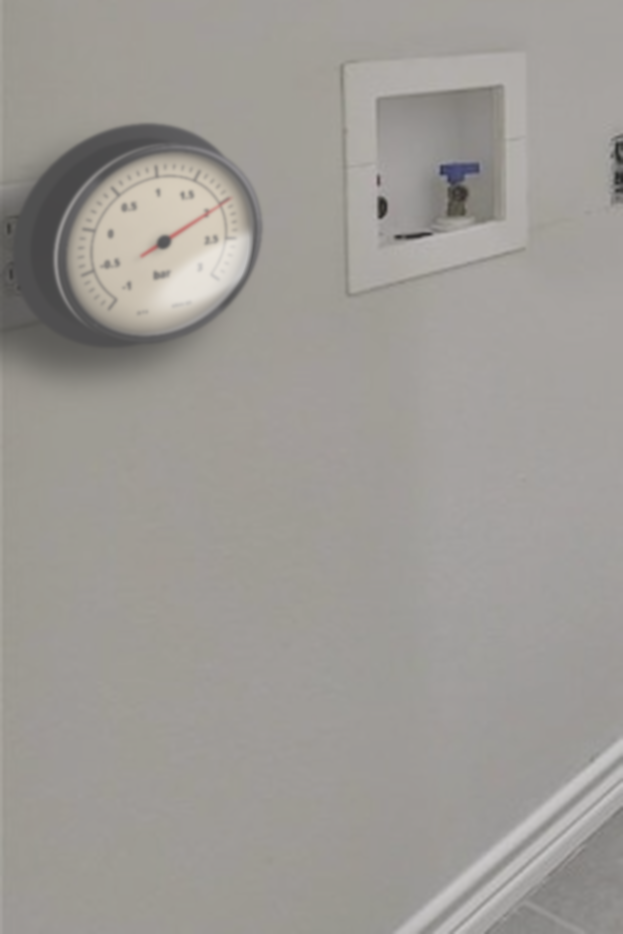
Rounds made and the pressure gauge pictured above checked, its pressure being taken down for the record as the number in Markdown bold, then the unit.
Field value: **2** bar
